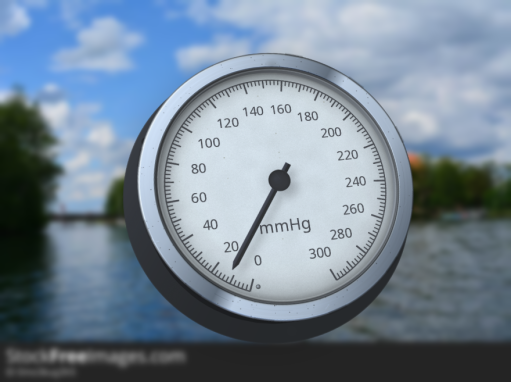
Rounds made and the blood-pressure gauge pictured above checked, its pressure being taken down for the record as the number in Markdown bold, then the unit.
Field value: **12** mmHg
